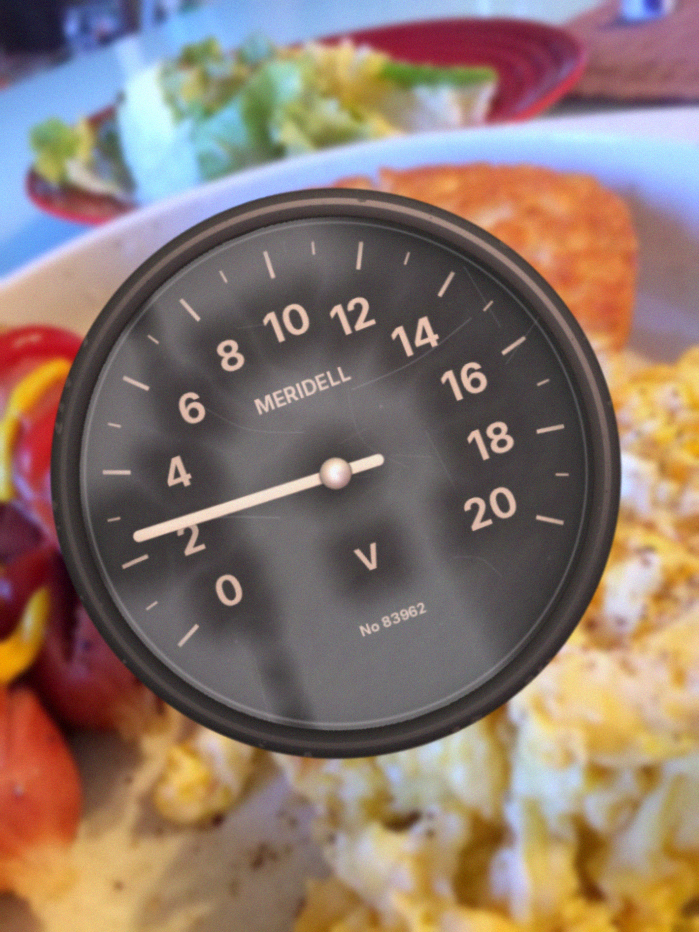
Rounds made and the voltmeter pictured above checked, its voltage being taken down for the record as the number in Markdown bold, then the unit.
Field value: **2.5** V
